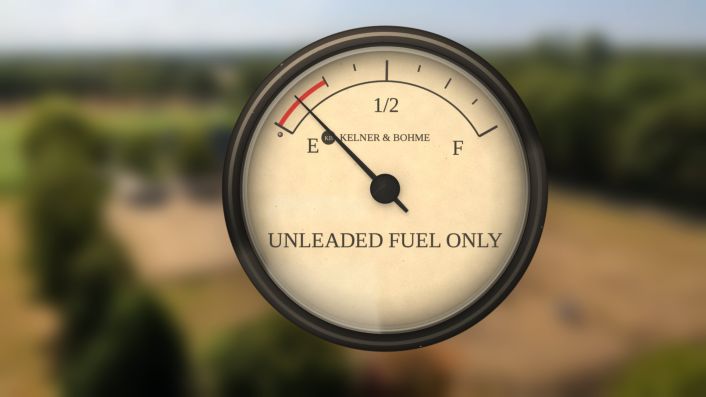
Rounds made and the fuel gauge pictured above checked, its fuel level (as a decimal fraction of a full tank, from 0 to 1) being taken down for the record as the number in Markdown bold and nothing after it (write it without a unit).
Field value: **0.125**
